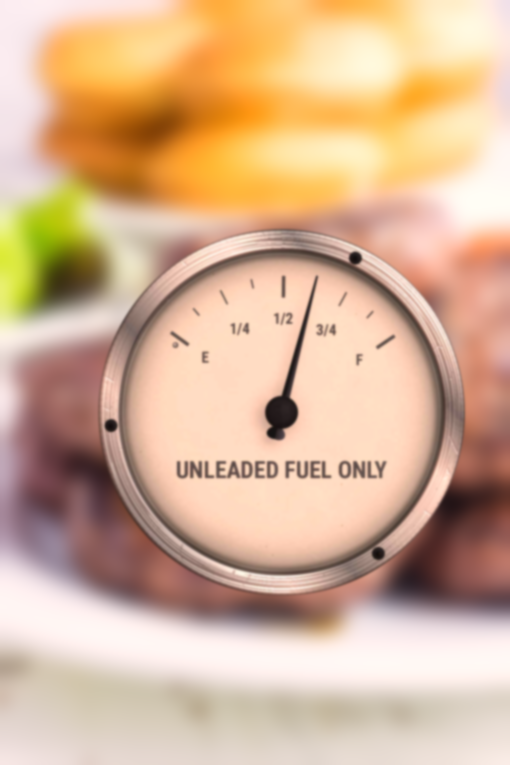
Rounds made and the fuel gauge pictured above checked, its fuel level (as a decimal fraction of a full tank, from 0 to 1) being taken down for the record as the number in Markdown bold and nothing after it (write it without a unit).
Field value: **0.625**
